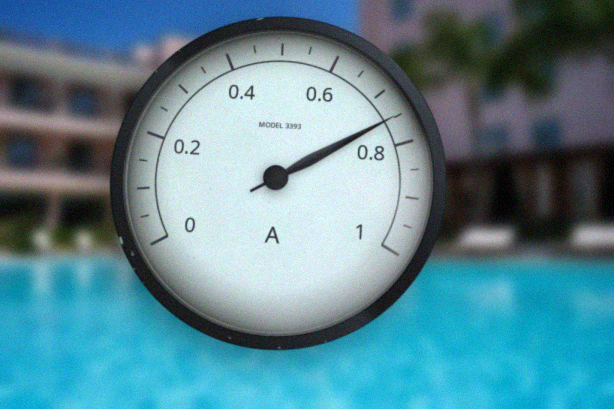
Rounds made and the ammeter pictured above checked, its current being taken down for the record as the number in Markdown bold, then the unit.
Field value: **0.75** A
